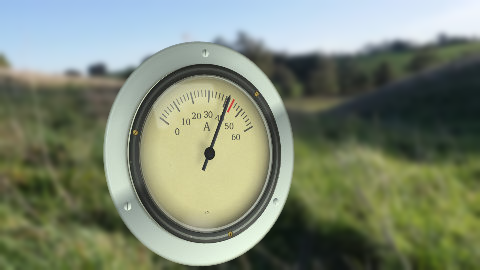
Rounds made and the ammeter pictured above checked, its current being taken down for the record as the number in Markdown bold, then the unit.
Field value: **40** A
